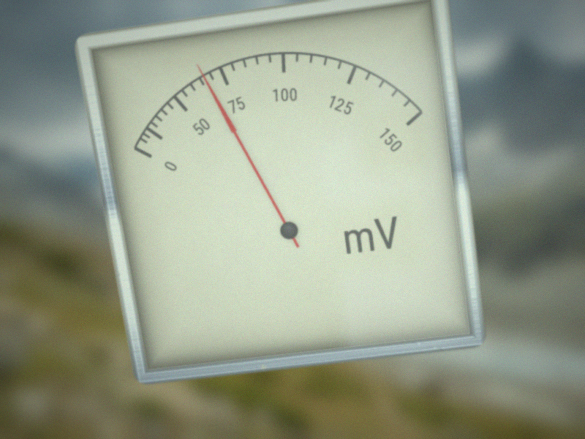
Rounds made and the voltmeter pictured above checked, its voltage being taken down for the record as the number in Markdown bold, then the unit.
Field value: **67.5** mV
